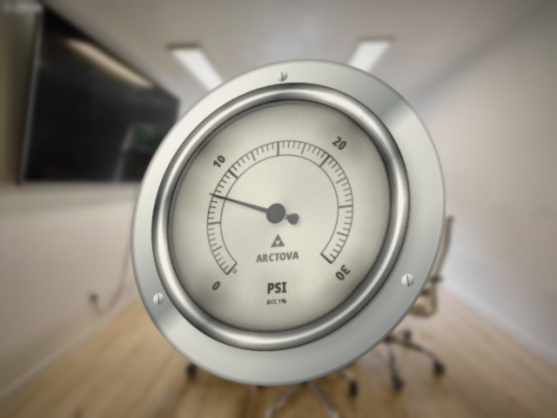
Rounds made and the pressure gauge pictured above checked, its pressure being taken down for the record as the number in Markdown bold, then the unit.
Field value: **7.5** psi
